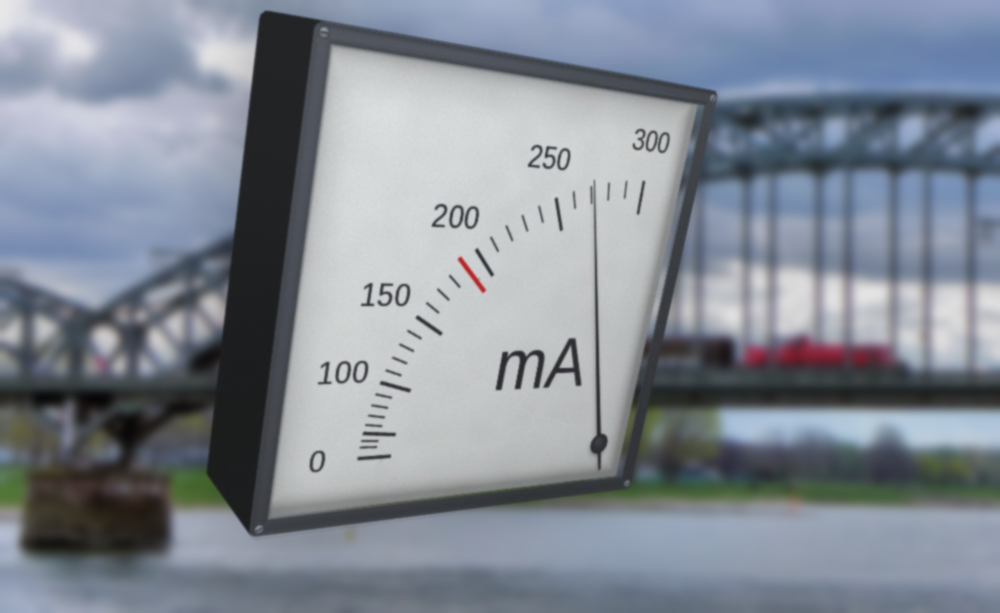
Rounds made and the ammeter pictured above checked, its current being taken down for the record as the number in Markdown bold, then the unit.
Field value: **270** mA
